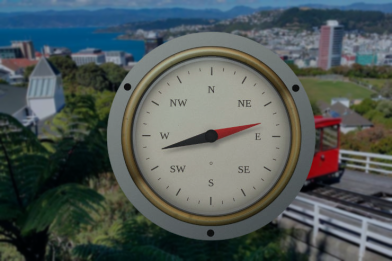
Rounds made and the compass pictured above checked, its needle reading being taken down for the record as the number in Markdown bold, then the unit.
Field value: **75** °
